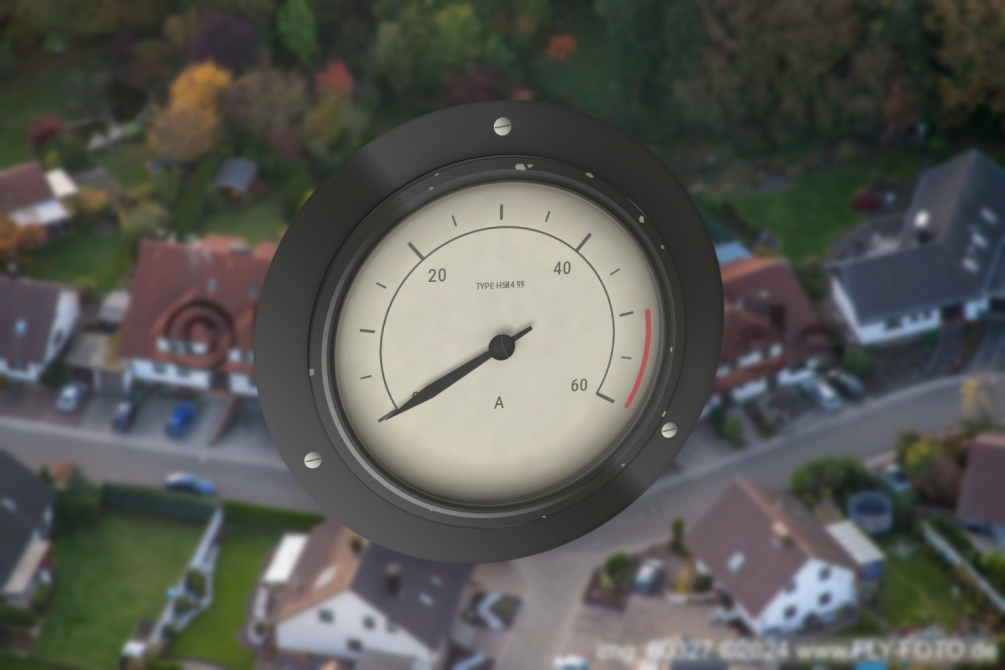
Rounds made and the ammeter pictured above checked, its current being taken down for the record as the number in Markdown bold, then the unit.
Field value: **0** A
